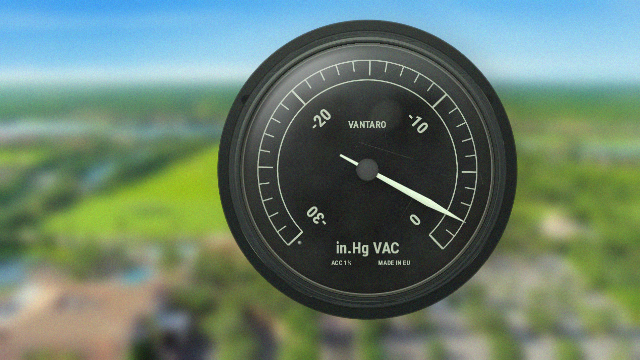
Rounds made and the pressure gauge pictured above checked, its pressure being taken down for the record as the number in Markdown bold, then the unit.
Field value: **-2** inHg
